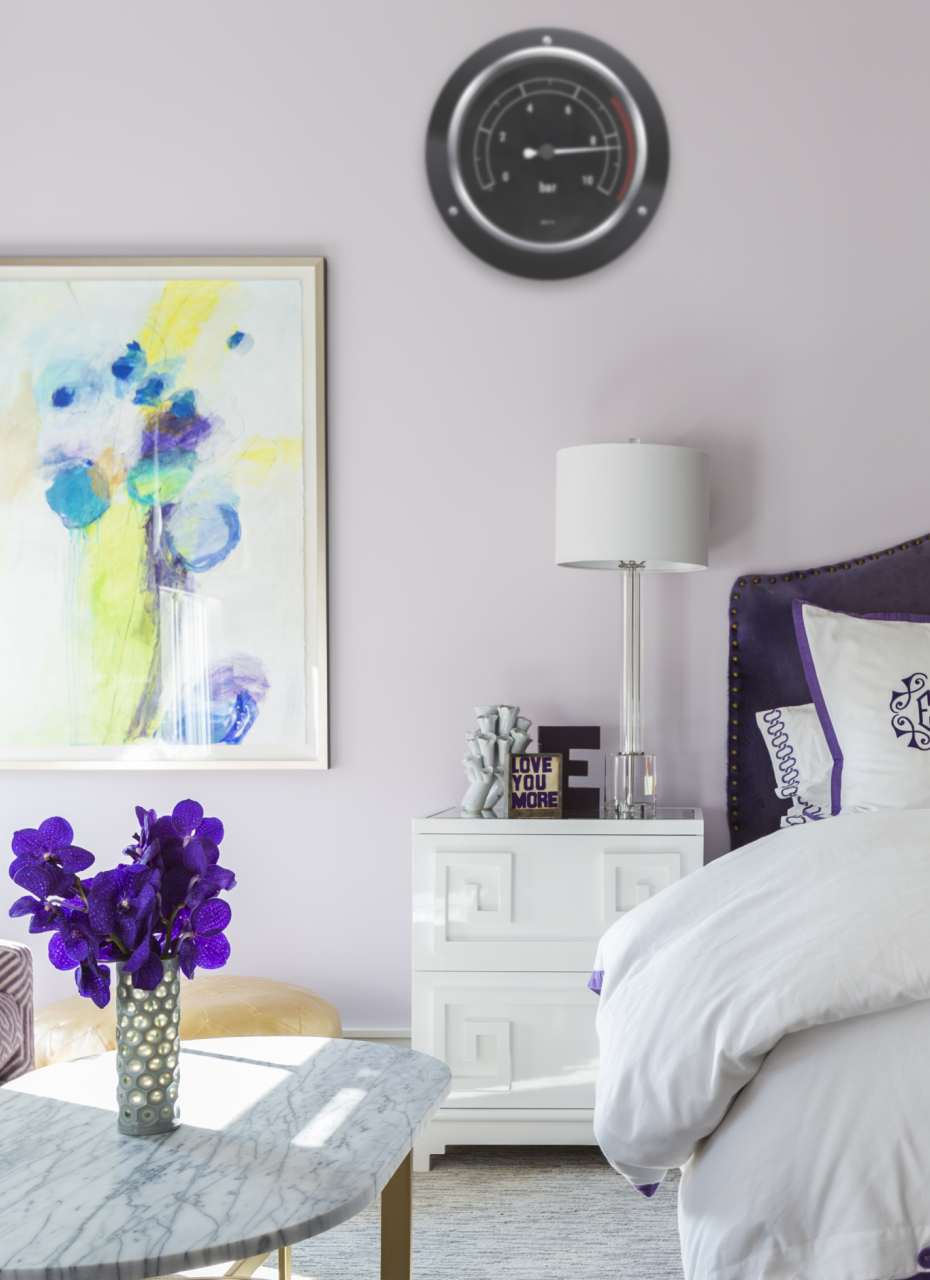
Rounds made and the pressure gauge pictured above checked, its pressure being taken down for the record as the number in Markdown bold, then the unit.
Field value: **8.5** bar
